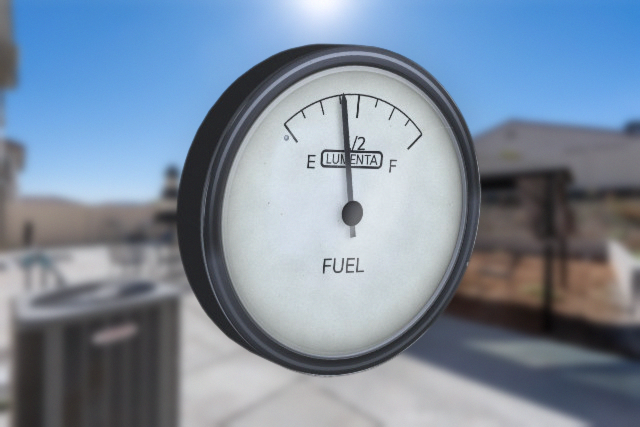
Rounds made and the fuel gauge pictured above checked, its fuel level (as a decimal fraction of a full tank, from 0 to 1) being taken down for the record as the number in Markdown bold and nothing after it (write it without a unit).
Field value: **0.375**
